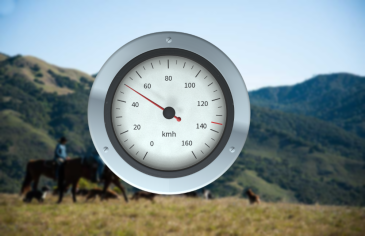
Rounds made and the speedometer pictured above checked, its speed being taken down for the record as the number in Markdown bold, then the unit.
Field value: **50** km/h
